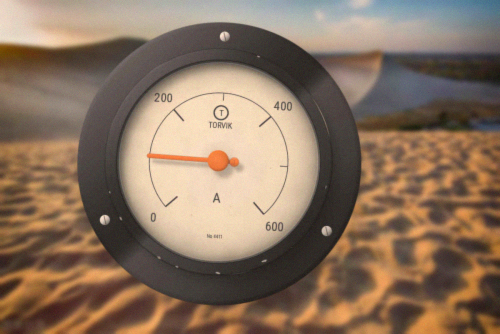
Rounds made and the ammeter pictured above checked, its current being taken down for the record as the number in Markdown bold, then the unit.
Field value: **100** A
